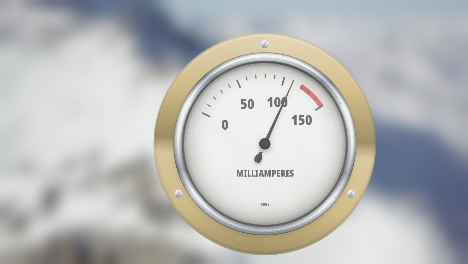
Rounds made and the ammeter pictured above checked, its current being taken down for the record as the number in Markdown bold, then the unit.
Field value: **110** mA
